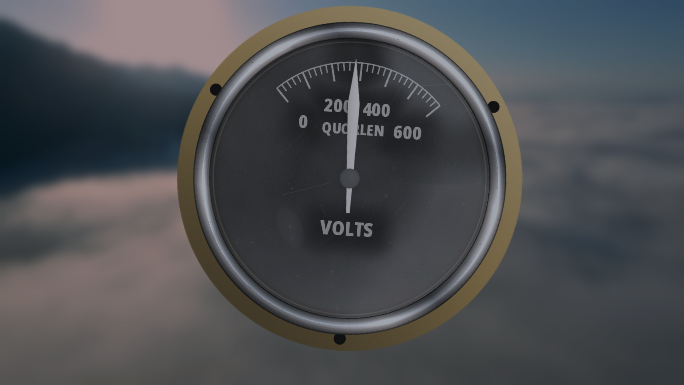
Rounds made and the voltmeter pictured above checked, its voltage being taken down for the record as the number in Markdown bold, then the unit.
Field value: **280** V
